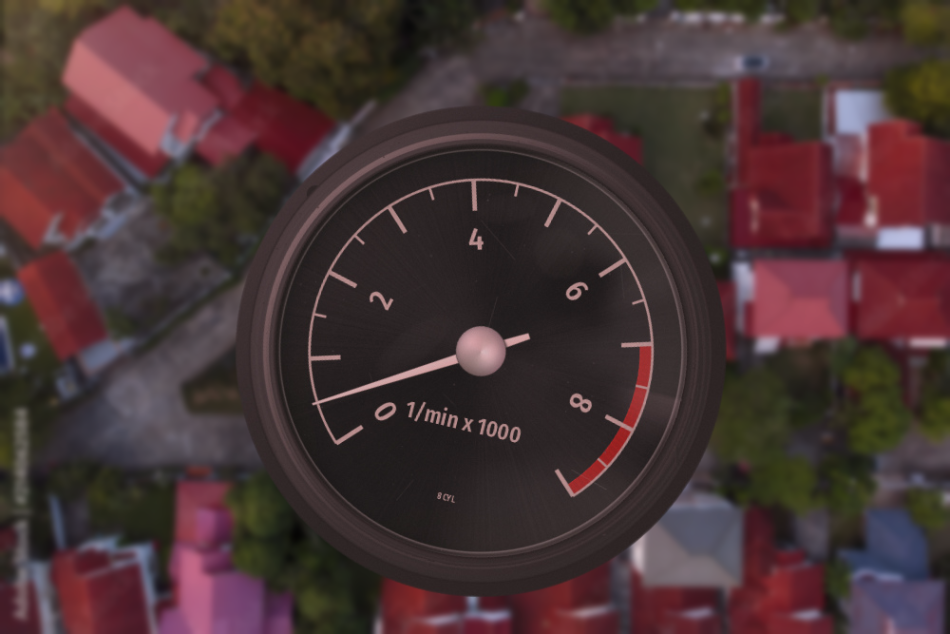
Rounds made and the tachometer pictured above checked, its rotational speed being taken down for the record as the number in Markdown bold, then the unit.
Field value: **500** rpm
